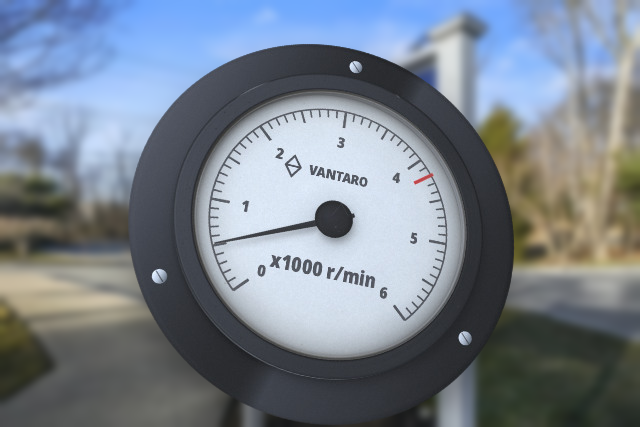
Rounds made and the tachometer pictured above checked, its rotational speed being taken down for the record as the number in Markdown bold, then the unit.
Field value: **500** rpm
